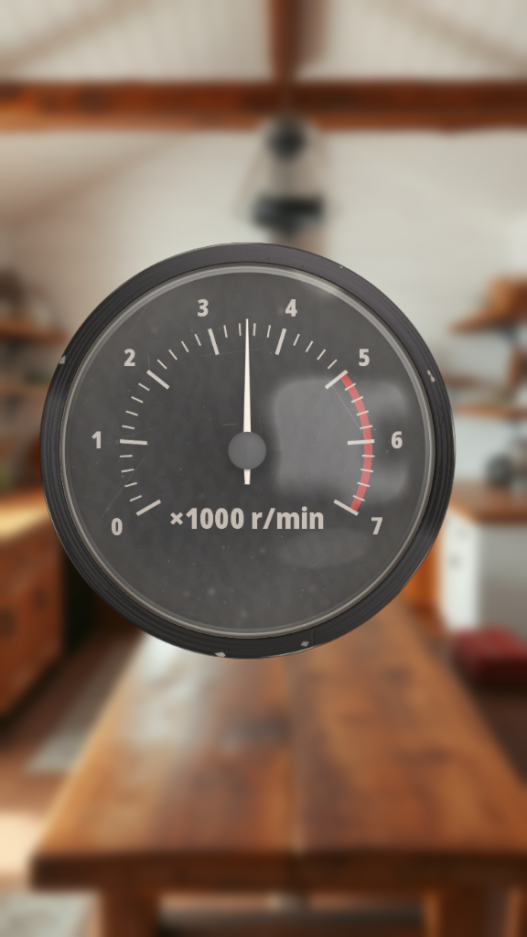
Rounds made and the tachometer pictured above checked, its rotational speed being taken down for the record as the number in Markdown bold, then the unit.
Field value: **3500** rpm
